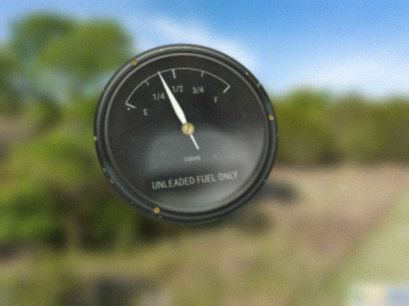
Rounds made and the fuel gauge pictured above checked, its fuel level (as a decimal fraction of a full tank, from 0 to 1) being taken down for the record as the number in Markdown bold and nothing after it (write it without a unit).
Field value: **0.375**
